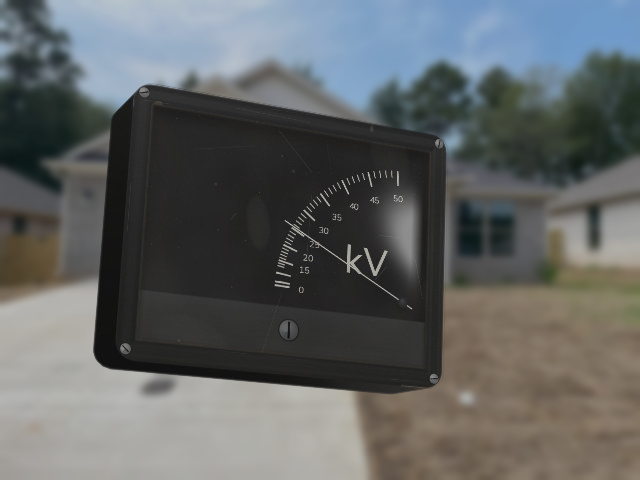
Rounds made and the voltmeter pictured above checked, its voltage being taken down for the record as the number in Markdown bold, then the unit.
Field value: **25** kV
